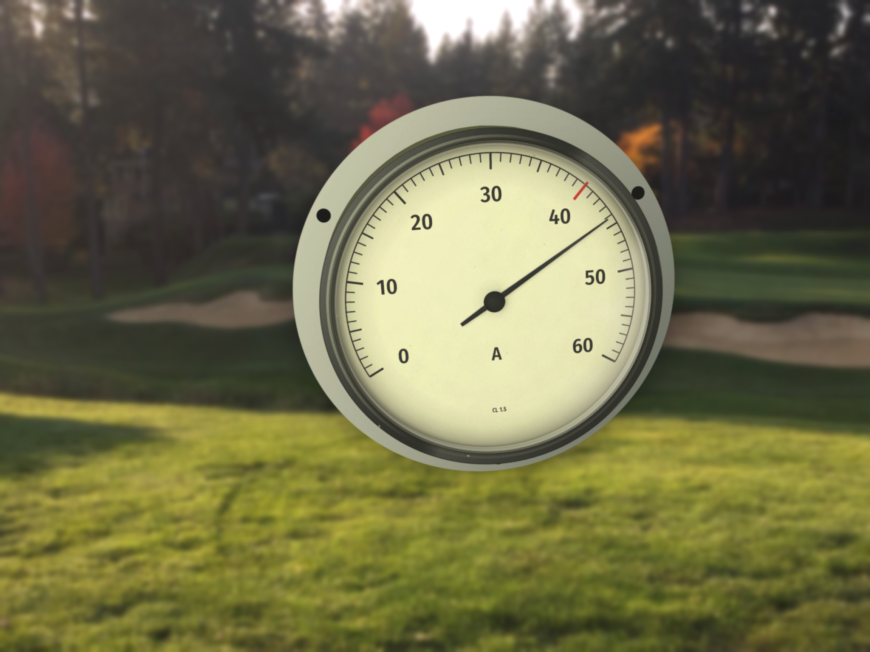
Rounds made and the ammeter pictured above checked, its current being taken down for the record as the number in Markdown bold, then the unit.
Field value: **44** A
